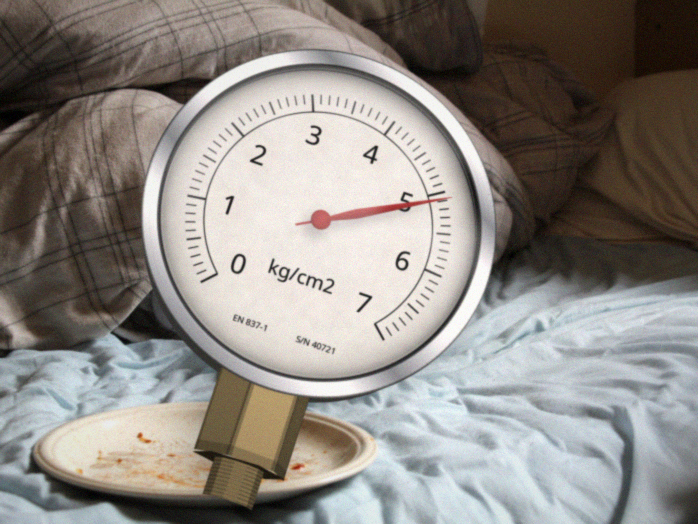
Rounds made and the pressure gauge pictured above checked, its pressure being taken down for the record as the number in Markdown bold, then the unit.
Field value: **5.1** kg/cm²
